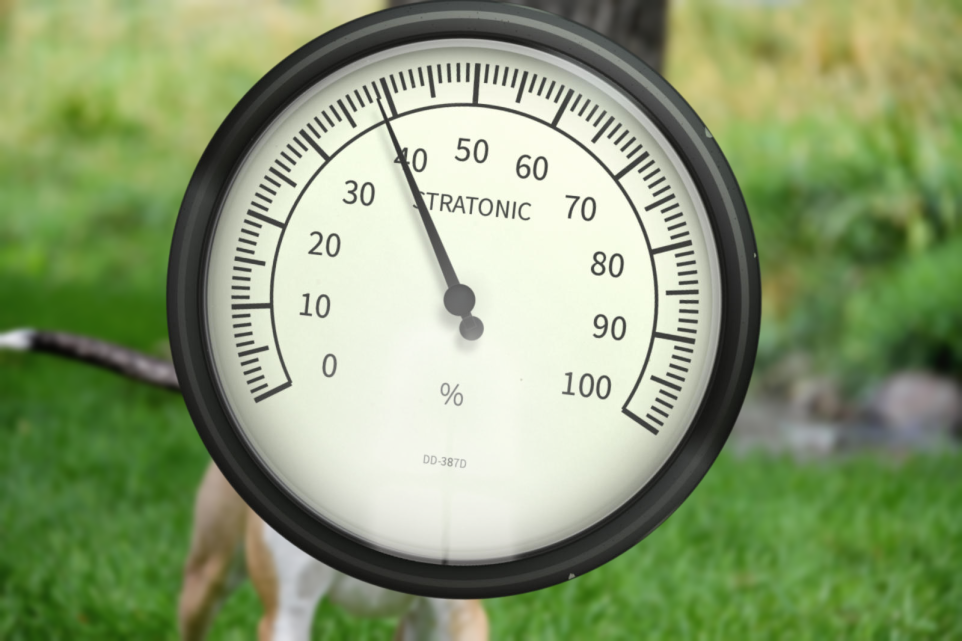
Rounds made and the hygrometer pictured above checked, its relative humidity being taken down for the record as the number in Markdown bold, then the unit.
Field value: **39** %
